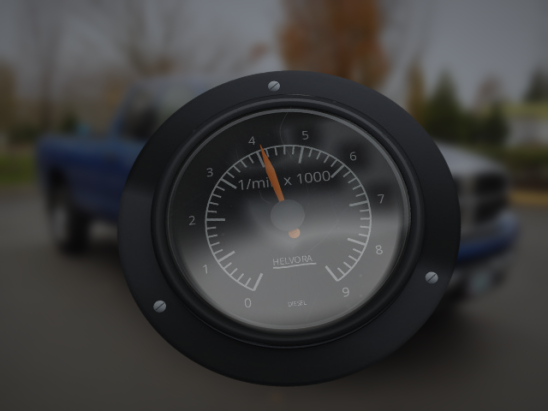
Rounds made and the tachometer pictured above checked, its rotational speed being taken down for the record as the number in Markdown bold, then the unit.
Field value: **4100** rpm
